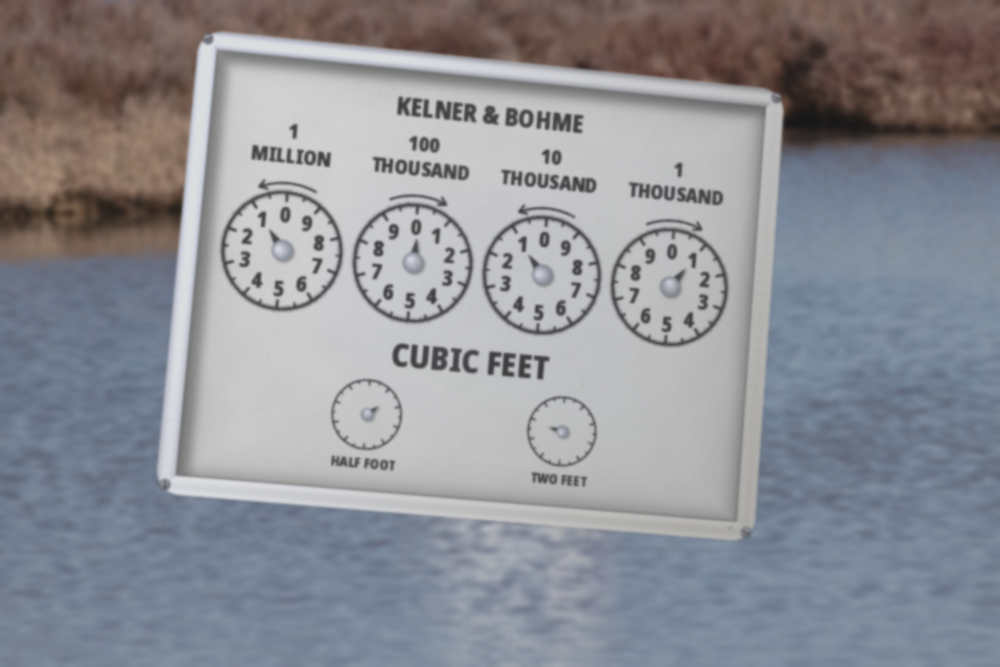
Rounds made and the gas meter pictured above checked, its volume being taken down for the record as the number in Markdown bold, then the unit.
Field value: **101100** ft³
